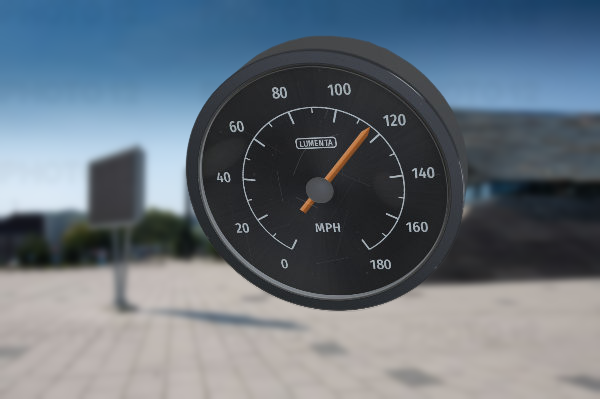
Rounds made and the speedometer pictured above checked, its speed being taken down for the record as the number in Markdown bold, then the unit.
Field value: **115** mph
